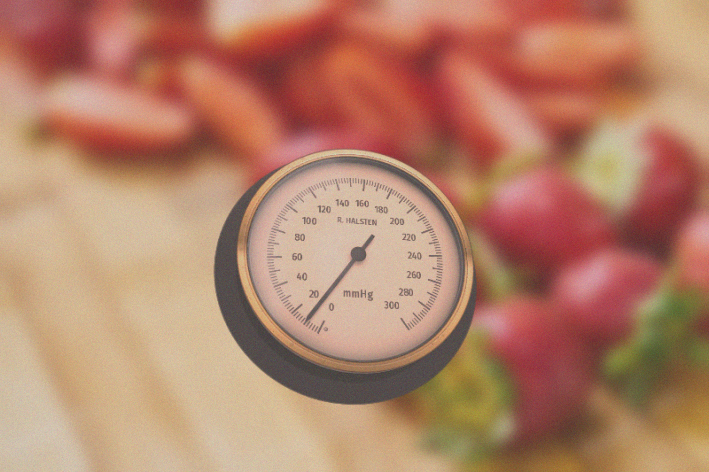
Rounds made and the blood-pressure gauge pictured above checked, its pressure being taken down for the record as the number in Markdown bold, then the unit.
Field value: **10** mmHg
